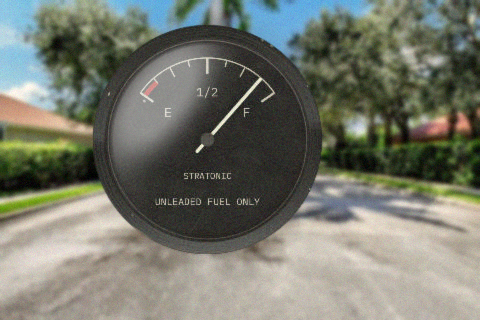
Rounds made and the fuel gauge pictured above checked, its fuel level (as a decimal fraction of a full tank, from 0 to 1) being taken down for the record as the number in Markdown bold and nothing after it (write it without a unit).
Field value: **0.875**
